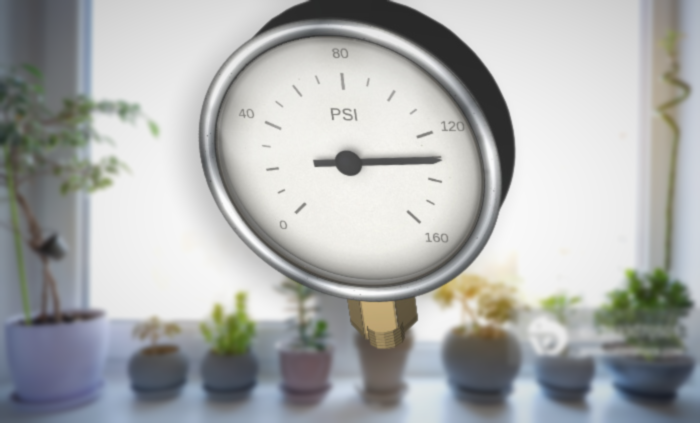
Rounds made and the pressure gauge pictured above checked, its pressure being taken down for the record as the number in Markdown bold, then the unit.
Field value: **130** psi
